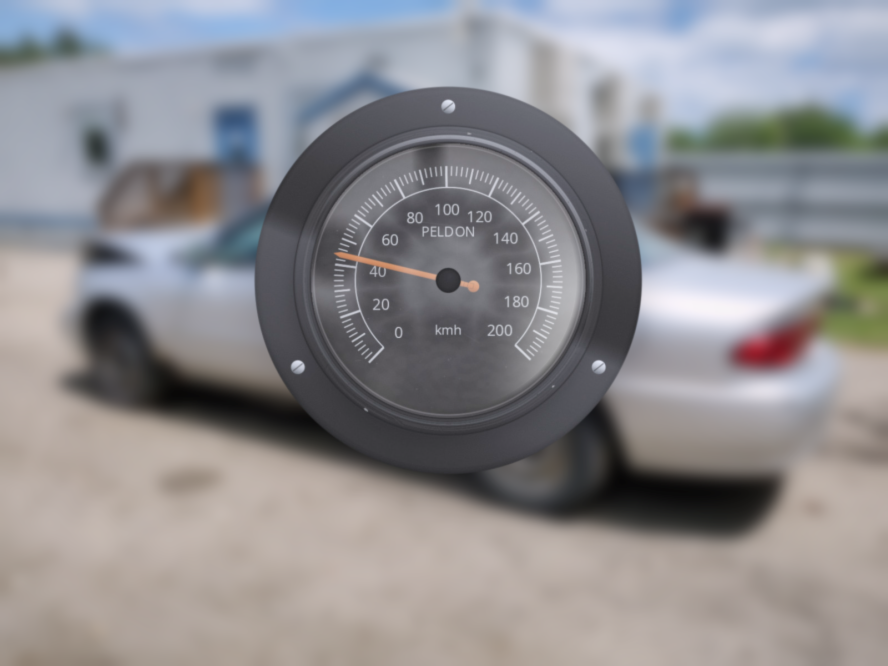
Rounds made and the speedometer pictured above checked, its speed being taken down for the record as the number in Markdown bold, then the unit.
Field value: **44** km/h
